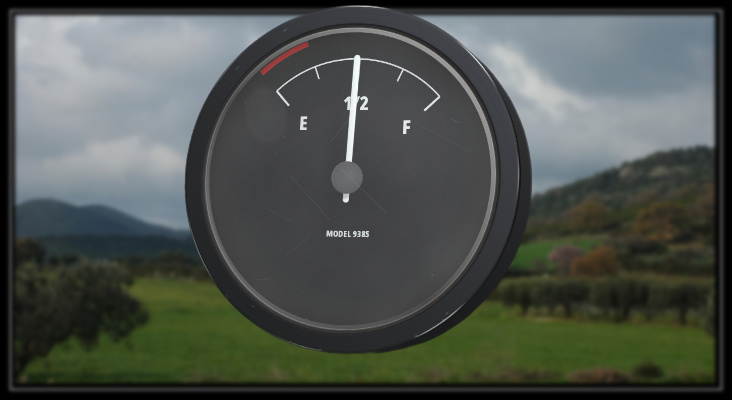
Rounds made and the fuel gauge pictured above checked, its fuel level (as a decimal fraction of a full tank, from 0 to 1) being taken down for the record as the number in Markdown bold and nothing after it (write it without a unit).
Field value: **0.5**
